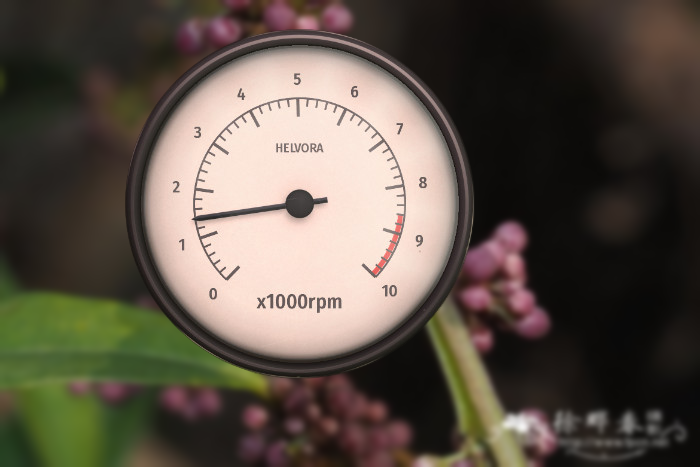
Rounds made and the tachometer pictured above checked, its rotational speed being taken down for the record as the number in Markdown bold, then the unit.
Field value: **1400** rpm
